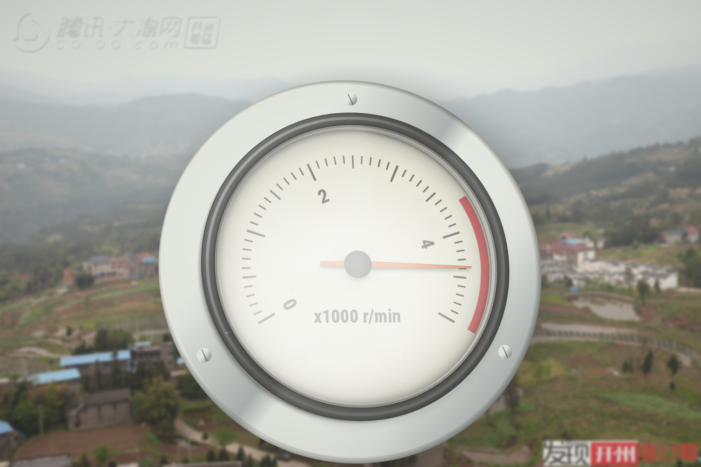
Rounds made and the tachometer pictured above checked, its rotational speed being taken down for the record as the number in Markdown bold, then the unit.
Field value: **4400** rpm
